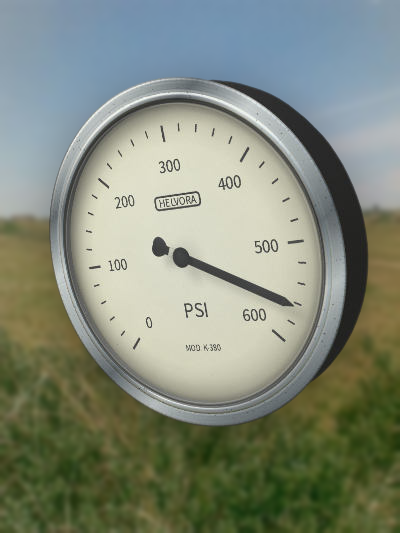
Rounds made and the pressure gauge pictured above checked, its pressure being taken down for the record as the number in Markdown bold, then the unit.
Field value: **560** psi
